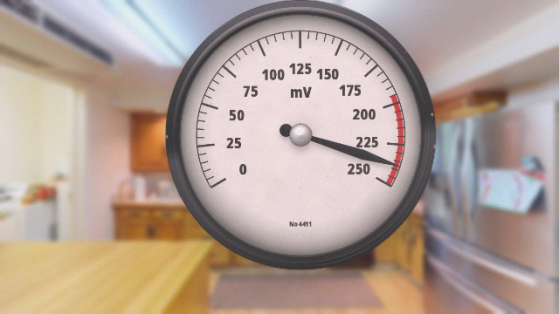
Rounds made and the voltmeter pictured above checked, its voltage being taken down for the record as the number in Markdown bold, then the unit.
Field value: **237.5** mV
